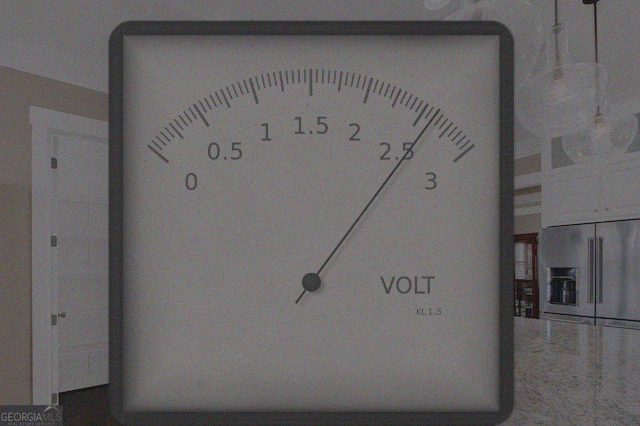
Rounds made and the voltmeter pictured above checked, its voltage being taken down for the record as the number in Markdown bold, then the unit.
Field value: **2.6** V
